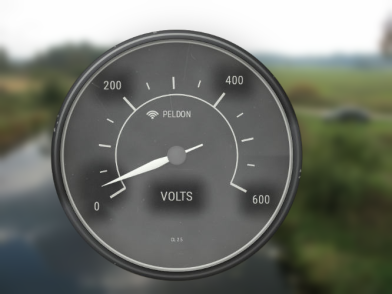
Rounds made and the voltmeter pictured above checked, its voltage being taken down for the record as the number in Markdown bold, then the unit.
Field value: **25** V
